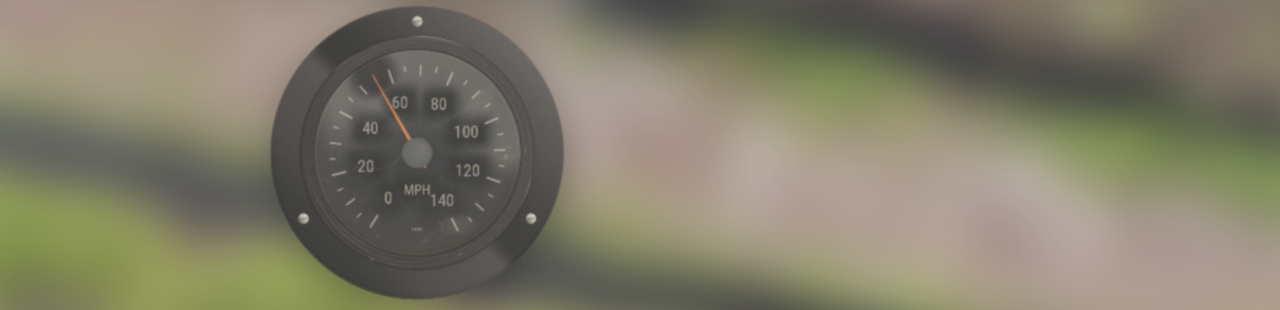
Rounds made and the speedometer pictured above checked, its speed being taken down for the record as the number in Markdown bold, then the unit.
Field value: **55** mph
